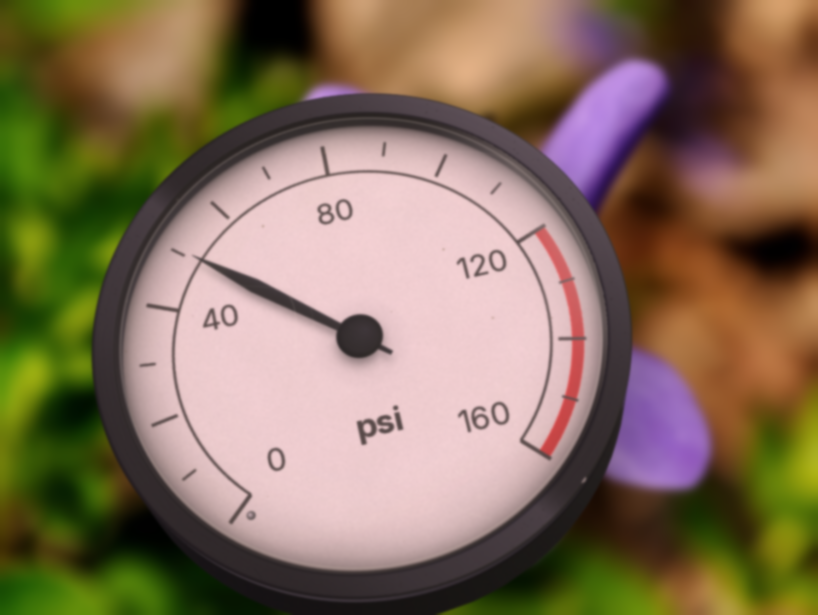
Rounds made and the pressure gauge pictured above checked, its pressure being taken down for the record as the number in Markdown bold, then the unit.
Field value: **50** psi
